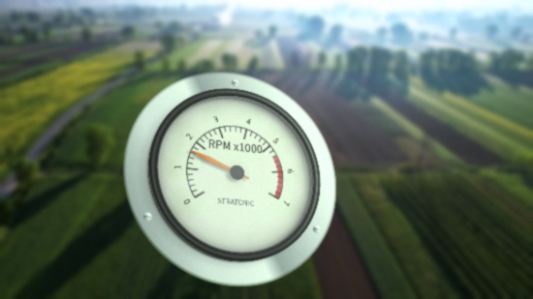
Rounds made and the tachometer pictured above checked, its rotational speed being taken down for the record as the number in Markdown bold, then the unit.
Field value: **1600** rpm
